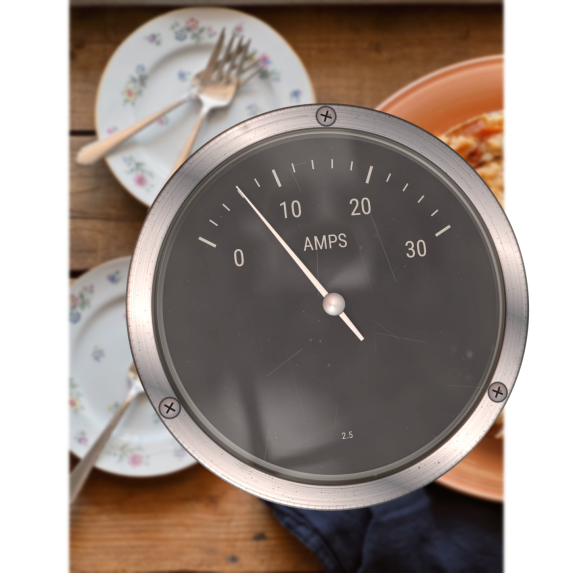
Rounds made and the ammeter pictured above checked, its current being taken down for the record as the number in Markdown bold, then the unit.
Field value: **6** A
